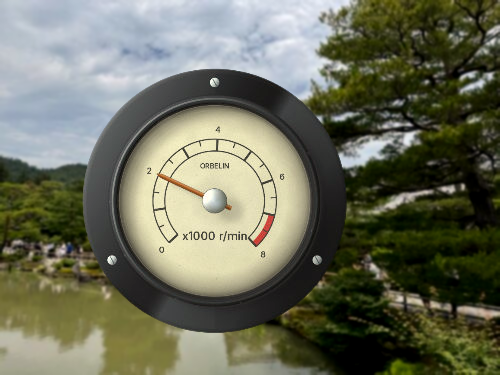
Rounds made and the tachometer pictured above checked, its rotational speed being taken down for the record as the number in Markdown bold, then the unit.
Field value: **2000** rpm
